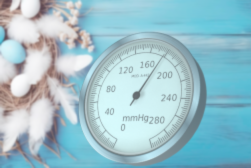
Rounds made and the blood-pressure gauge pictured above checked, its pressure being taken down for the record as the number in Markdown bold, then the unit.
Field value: **180** mmHg
